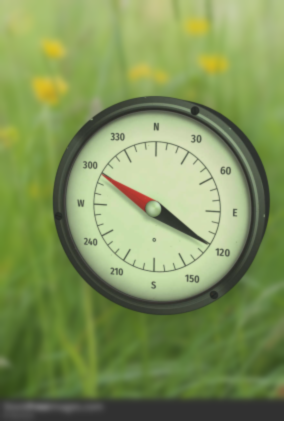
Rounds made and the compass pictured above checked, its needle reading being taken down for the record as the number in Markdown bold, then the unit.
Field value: **300** °
